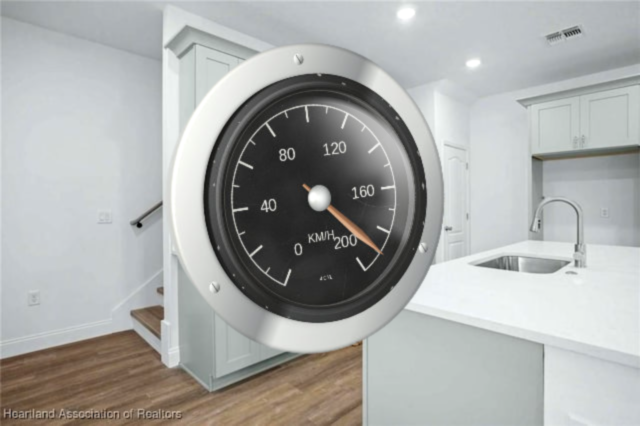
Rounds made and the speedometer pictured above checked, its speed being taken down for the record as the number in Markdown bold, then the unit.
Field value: **190** km/h
